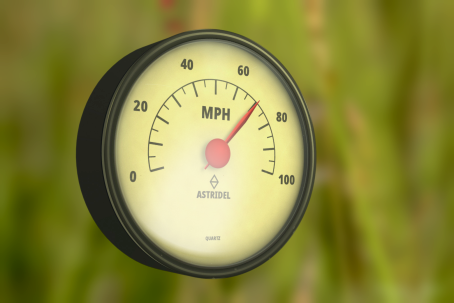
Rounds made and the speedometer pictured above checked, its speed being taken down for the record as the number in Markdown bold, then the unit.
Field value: **70** mph
